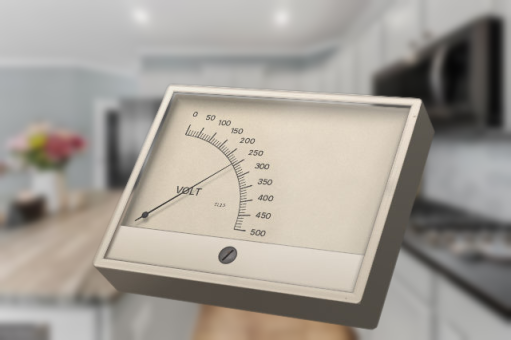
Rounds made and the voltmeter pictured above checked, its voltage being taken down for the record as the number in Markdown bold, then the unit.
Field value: **250** V
